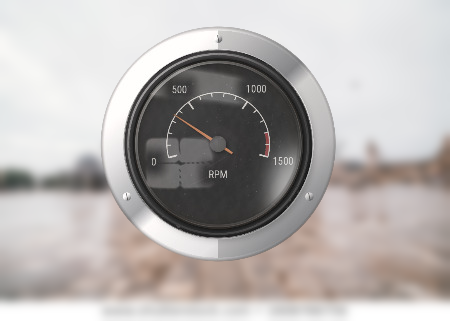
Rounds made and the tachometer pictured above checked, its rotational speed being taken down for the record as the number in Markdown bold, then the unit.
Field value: **350** rpm
